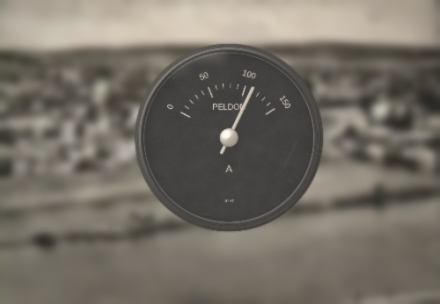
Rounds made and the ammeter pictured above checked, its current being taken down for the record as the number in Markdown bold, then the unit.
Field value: **110** A
